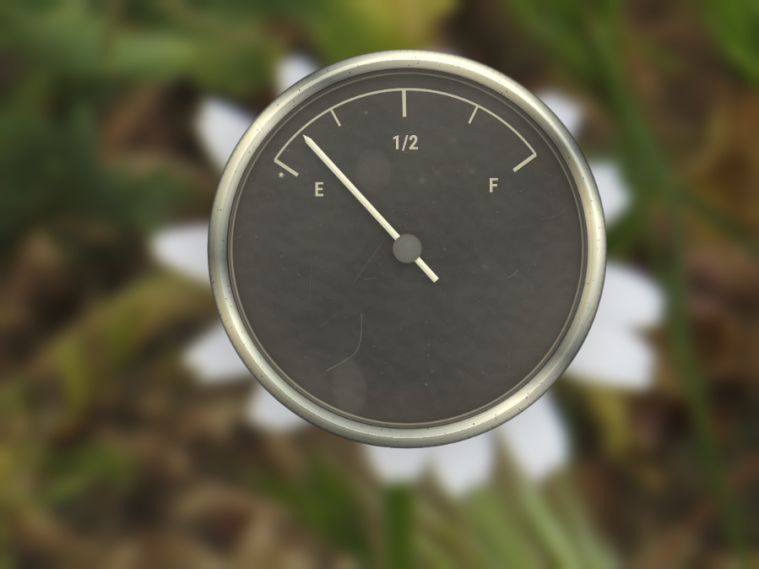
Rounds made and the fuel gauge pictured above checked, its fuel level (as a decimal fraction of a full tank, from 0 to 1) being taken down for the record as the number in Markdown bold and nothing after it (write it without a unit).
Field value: **0.125**
